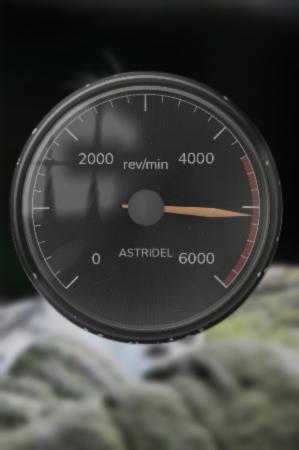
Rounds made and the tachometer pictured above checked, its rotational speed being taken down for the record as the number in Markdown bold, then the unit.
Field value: **5100** rpm
